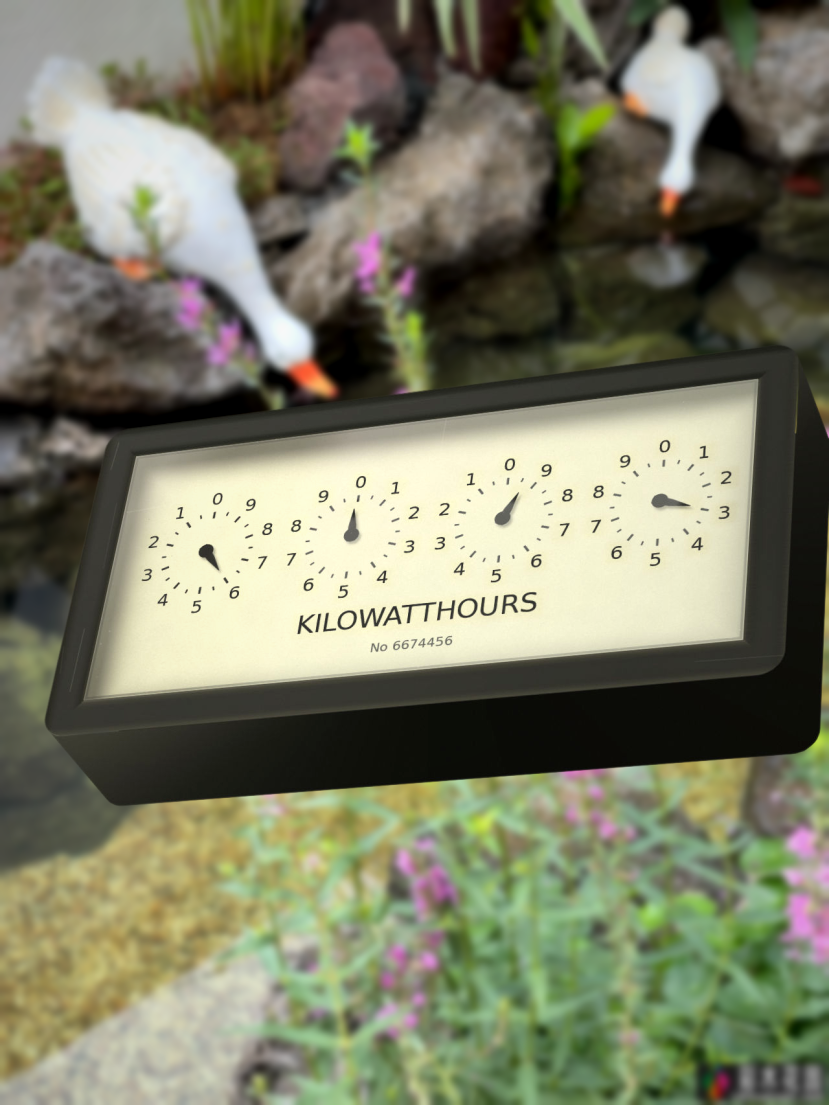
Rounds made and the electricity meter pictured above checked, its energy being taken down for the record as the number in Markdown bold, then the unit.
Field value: **5993** kWh
